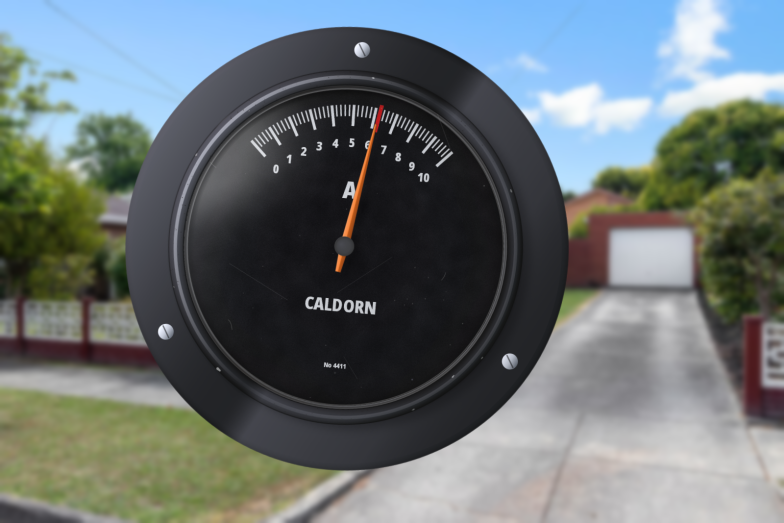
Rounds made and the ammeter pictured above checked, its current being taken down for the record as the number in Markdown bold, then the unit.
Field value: **6.2** A
